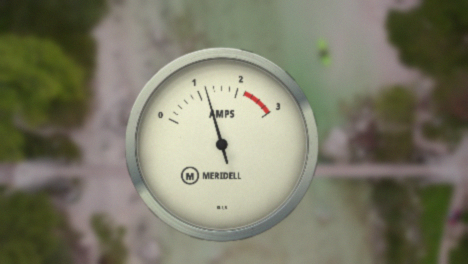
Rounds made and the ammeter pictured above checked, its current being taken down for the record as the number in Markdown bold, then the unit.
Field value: **1.2** A
